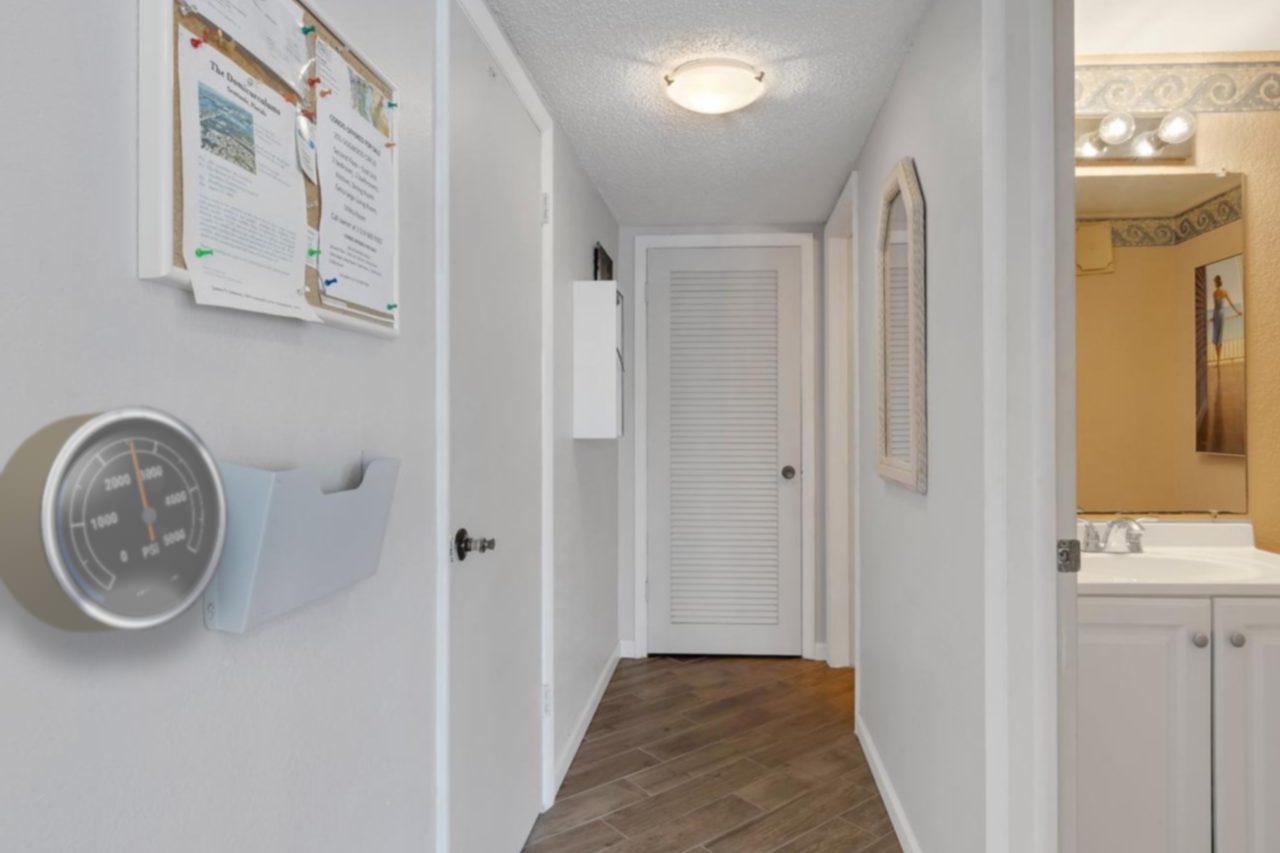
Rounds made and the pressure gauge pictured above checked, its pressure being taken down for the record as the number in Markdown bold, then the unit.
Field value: **2500** psi
